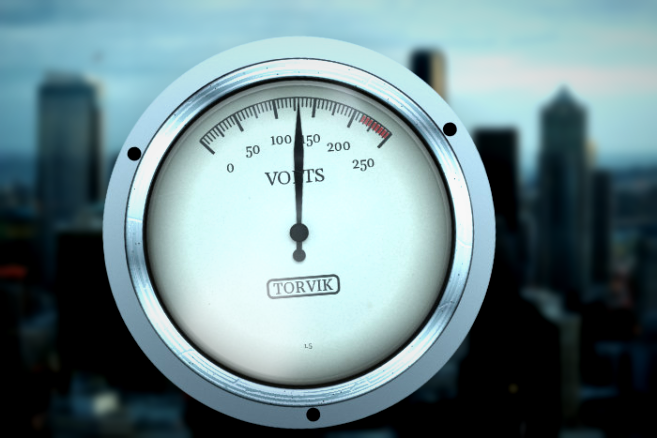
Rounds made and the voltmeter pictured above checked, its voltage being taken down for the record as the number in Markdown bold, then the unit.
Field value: **130** V
